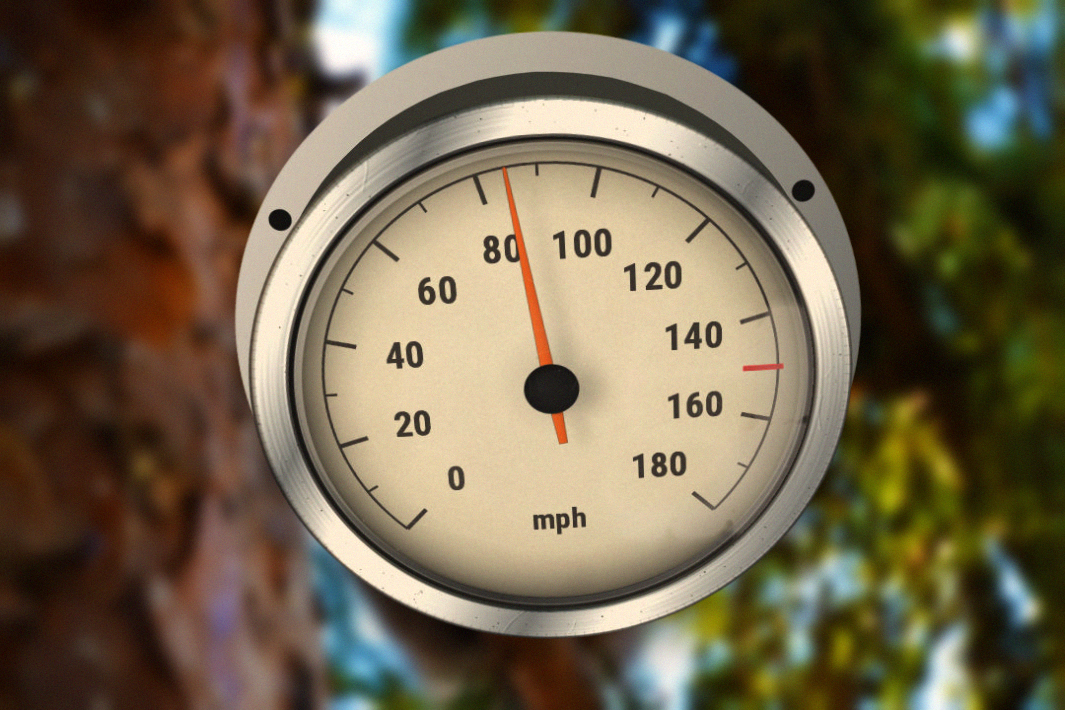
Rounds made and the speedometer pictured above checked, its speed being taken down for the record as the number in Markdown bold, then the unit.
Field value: **85** mph
